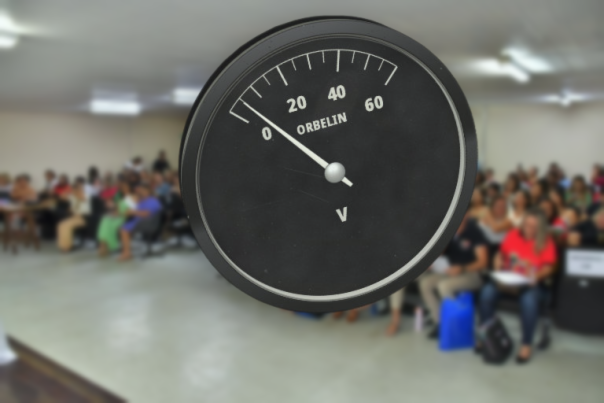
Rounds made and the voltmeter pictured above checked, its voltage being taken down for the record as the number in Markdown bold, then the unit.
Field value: **5** V
